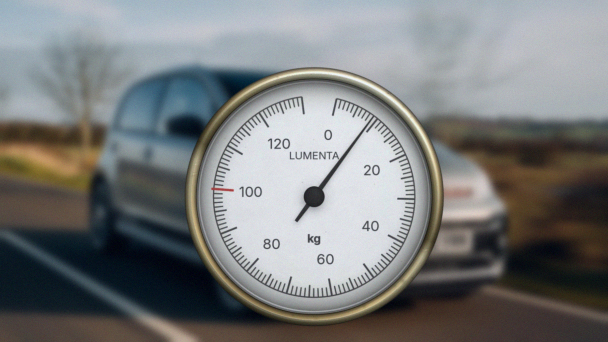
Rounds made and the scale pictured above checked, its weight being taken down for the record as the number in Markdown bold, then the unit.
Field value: **9** kg
